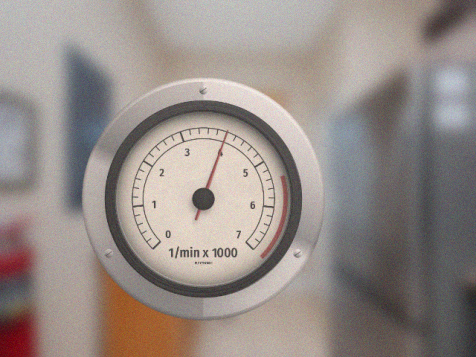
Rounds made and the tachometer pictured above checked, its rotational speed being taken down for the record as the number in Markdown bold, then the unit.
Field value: **4000** rpm
